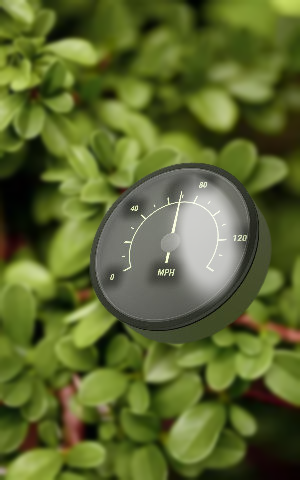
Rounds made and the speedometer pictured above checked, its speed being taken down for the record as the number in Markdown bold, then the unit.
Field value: **70** mph
